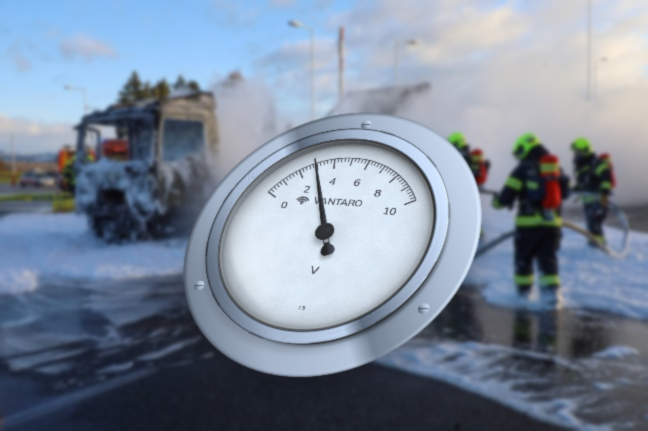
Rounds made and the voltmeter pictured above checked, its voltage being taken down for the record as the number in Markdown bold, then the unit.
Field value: **3** V
